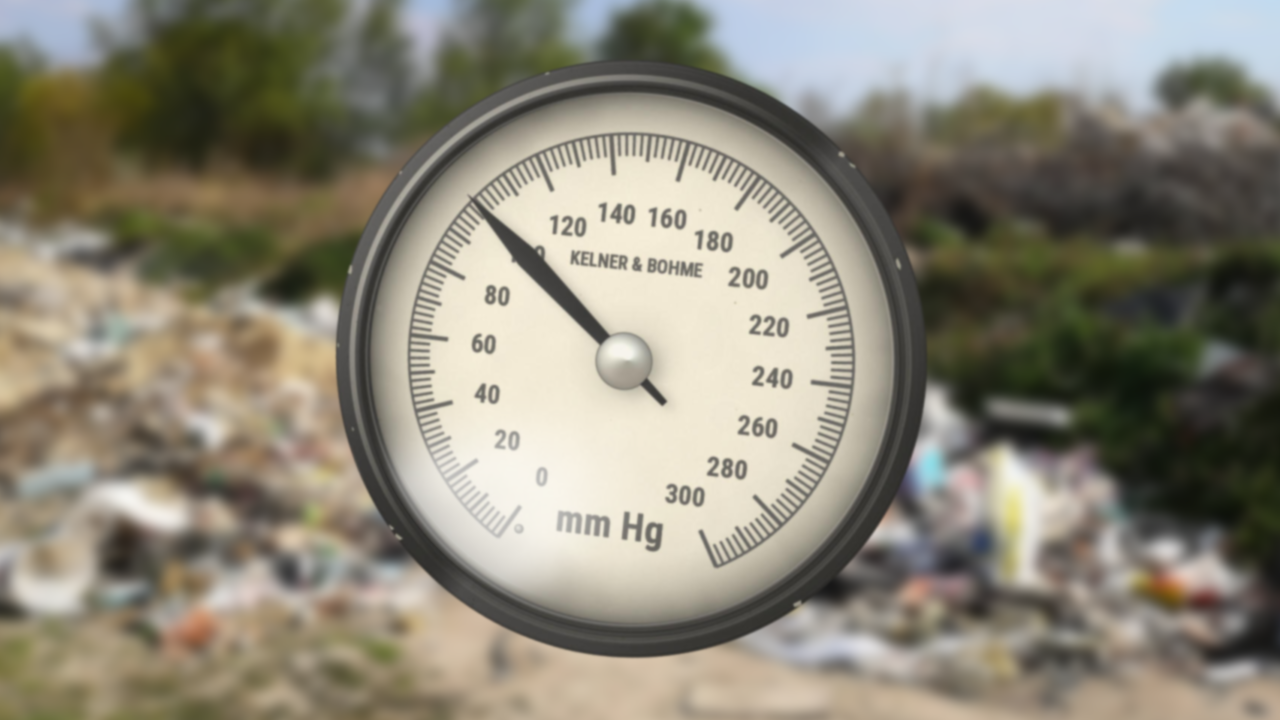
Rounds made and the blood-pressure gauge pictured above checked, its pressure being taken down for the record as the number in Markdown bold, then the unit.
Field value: **100** mmHg
